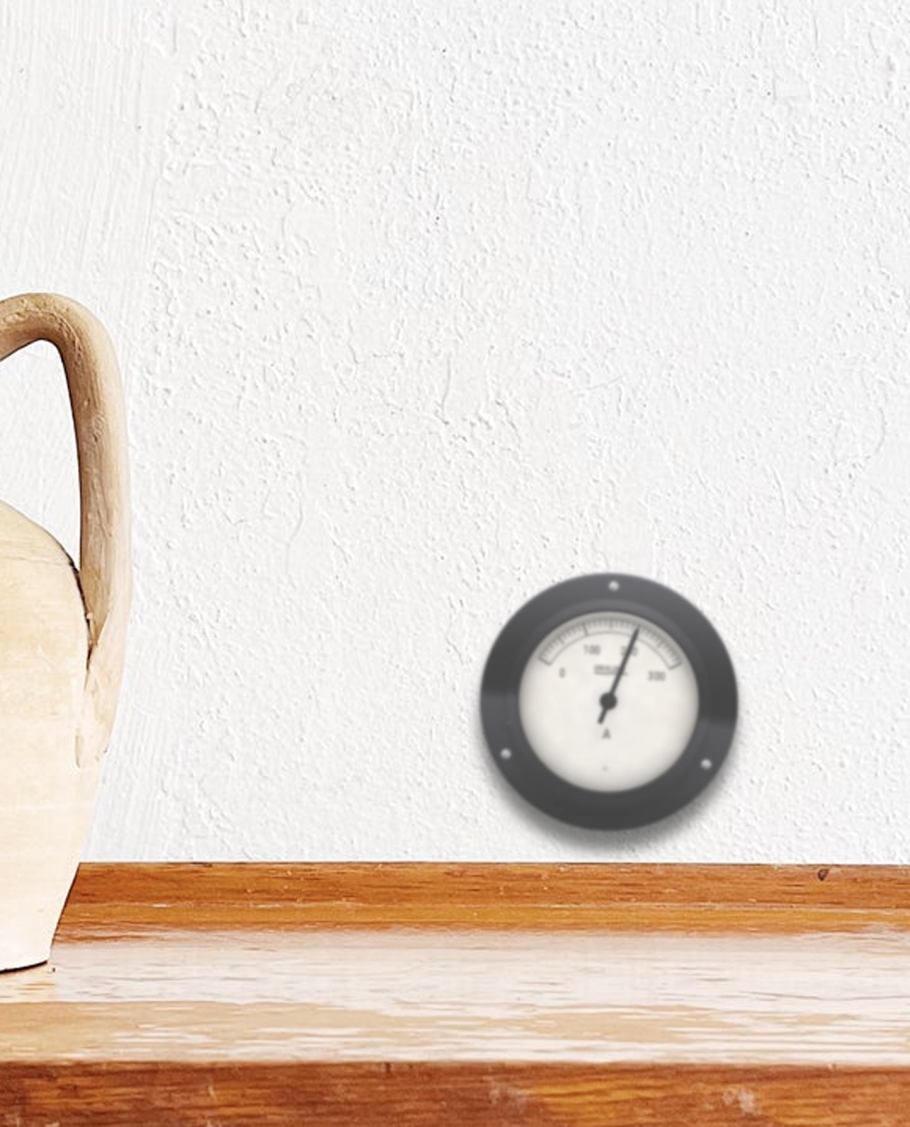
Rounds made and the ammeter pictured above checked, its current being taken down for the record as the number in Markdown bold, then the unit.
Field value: **200** A
